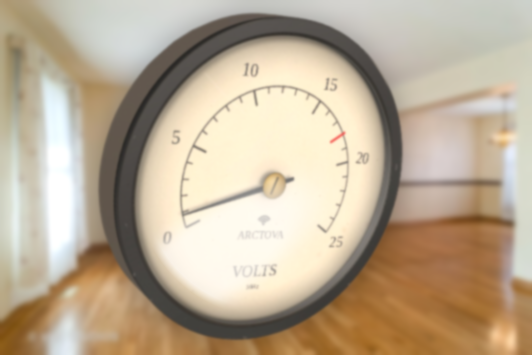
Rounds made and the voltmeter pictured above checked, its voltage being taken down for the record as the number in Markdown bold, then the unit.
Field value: **1** V
